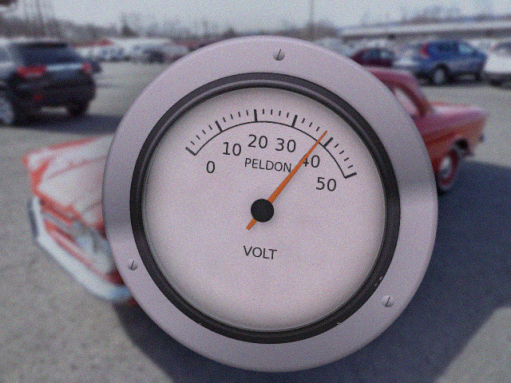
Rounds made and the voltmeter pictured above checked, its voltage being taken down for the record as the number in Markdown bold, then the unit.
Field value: **38** V
